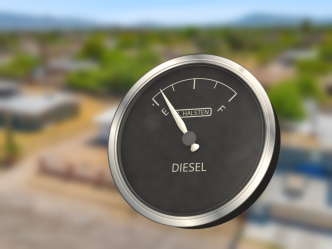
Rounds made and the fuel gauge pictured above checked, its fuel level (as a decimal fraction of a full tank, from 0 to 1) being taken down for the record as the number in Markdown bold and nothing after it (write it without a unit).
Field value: **0.125**
